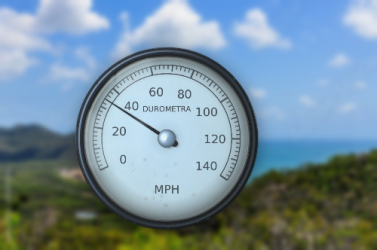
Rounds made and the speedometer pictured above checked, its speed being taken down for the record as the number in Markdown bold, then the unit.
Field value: **34** mph
